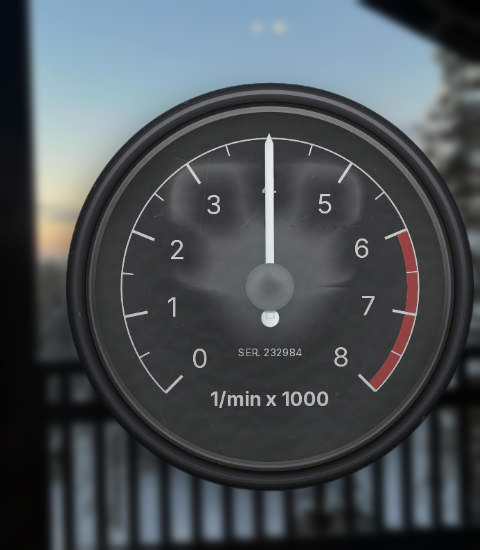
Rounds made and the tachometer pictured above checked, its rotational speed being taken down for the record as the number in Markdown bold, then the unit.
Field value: **4000** rpm
